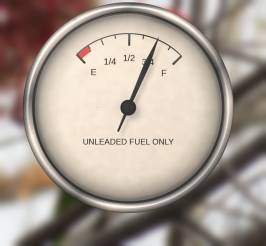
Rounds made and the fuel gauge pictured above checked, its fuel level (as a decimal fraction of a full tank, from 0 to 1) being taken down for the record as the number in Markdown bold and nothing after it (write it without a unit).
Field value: **0.75**
